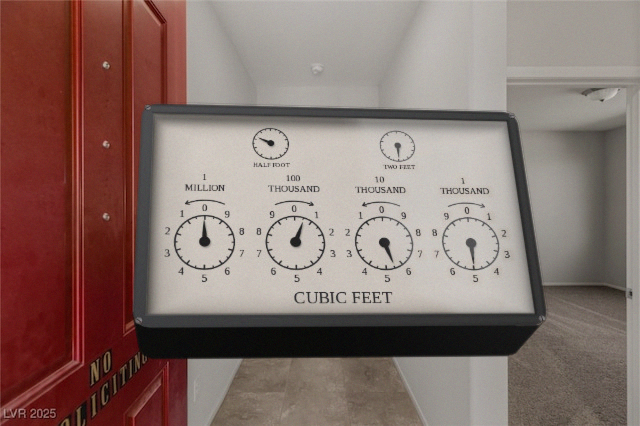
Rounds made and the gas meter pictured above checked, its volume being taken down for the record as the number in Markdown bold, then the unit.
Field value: **5500** ft³
